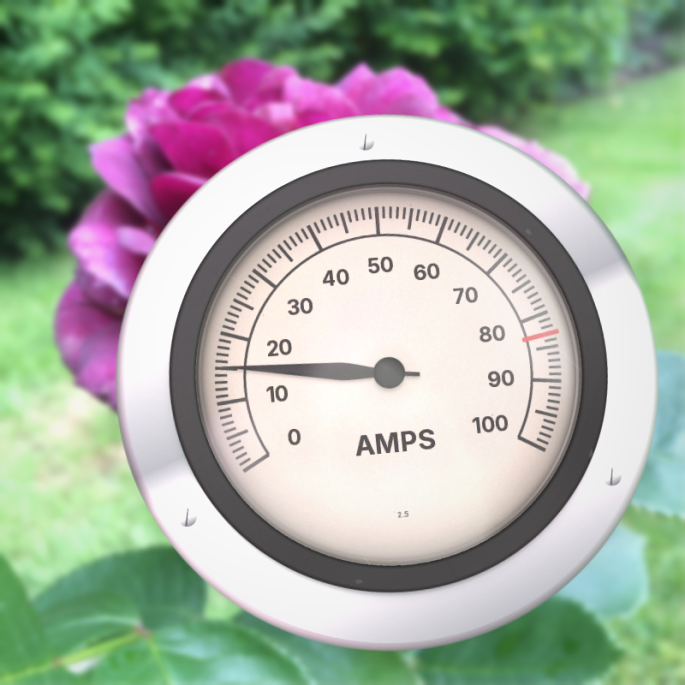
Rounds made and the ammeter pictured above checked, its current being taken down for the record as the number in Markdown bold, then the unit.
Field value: **15** A
